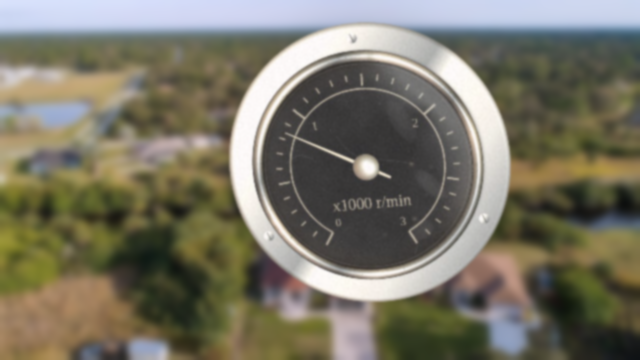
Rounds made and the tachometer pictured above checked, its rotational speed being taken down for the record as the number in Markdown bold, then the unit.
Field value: **850** rpm
